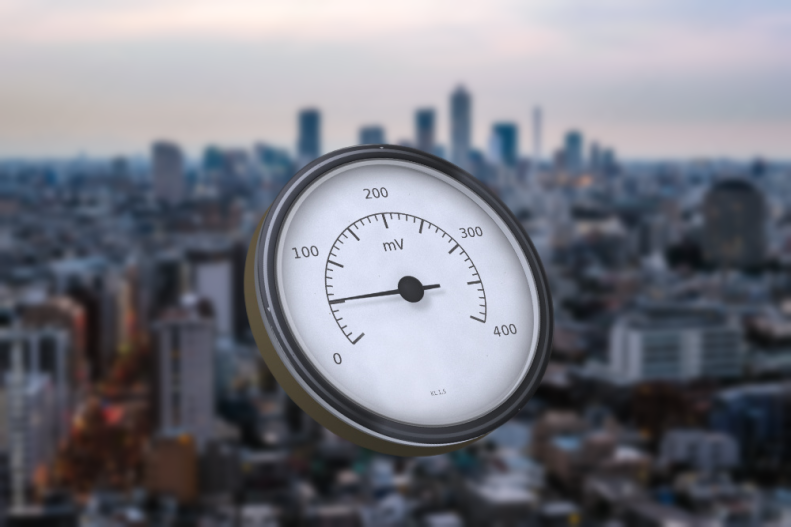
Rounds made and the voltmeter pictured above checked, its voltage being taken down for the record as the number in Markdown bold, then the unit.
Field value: **50** mV
